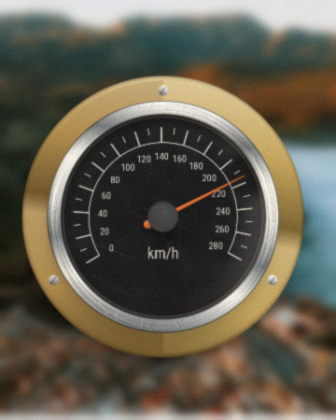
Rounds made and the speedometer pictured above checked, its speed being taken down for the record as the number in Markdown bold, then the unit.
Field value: **215** km/h
